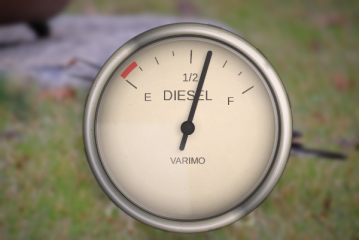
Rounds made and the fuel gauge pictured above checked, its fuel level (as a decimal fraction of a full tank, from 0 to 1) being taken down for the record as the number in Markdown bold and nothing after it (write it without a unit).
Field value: **0.625**
